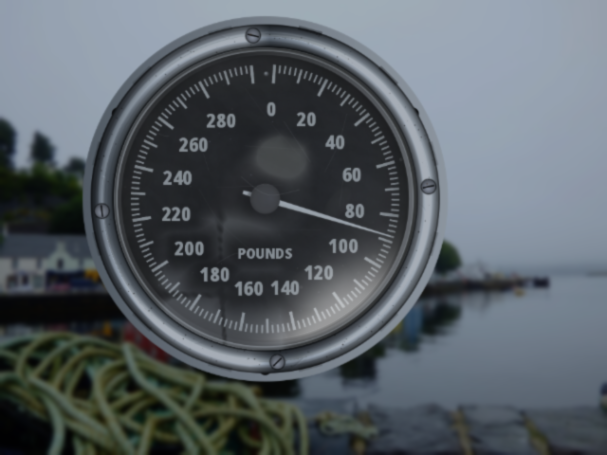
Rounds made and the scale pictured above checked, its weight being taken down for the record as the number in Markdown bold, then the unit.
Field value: **88** lb
